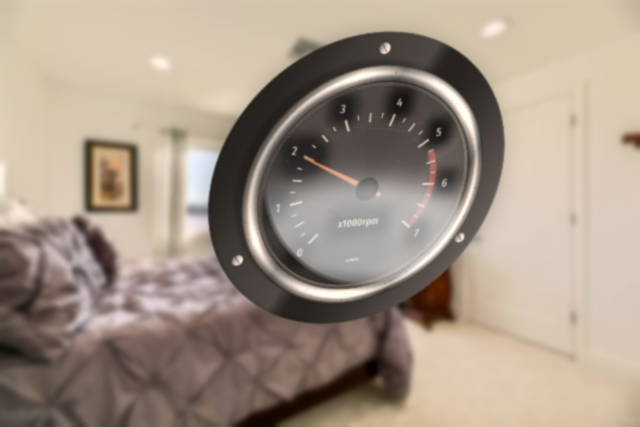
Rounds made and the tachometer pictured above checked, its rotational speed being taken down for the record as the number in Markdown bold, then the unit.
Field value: **2000** rpm
